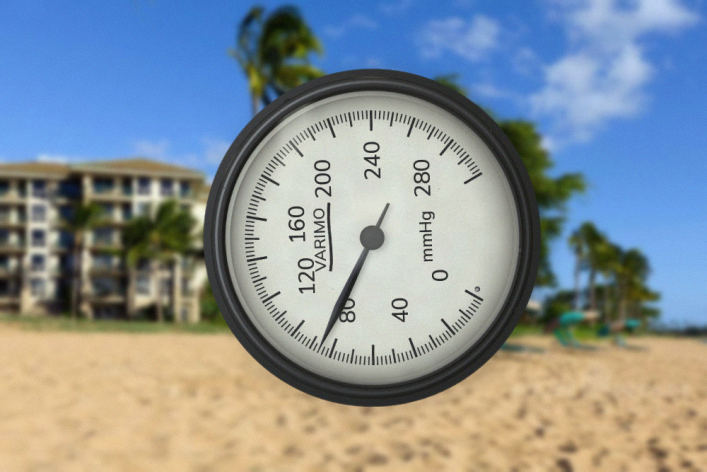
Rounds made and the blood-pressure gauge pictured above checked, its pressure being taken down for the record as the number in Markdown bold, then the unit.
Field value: **86** mmHg
